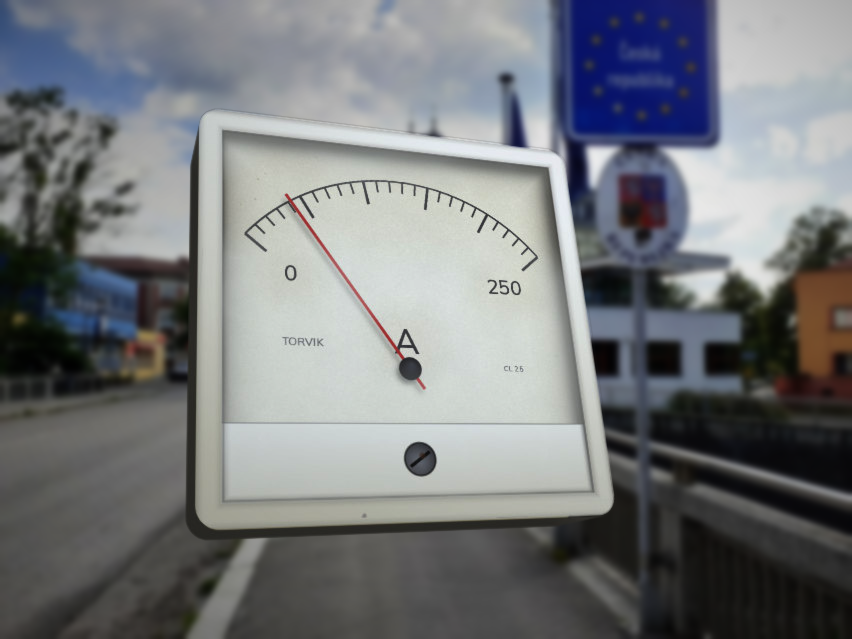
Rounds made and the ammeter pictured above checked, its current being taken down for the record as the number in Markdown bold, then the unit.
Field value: **40** A
